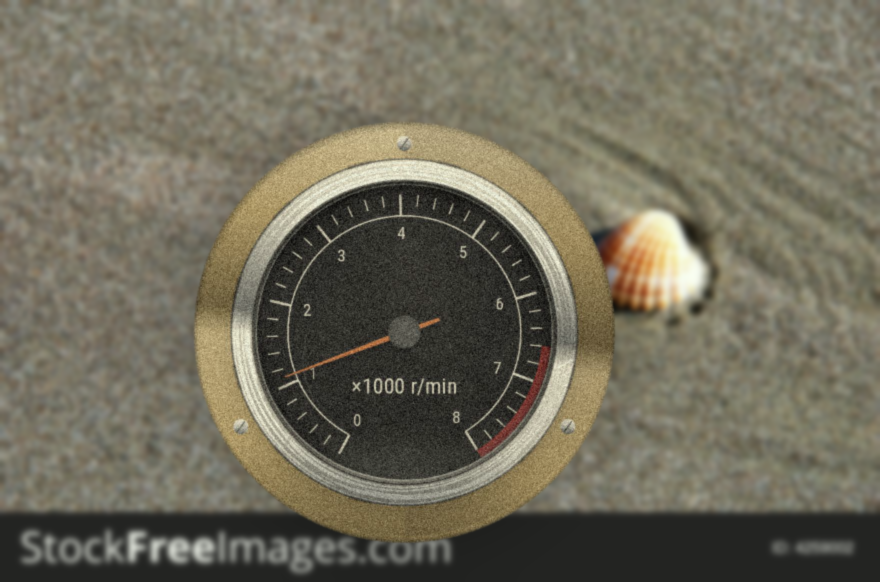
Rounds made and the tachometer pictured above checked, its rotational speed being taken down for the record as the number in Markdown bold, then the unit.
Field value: **1100** rpm
